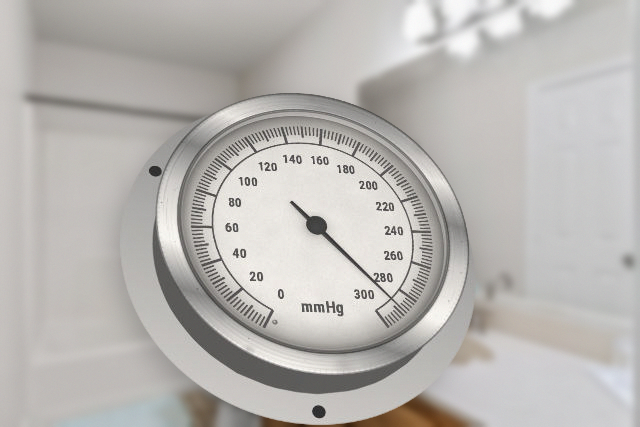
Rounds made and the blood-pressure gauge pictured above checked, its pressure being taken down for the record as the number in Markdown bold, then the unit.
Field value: **290** mmHg
